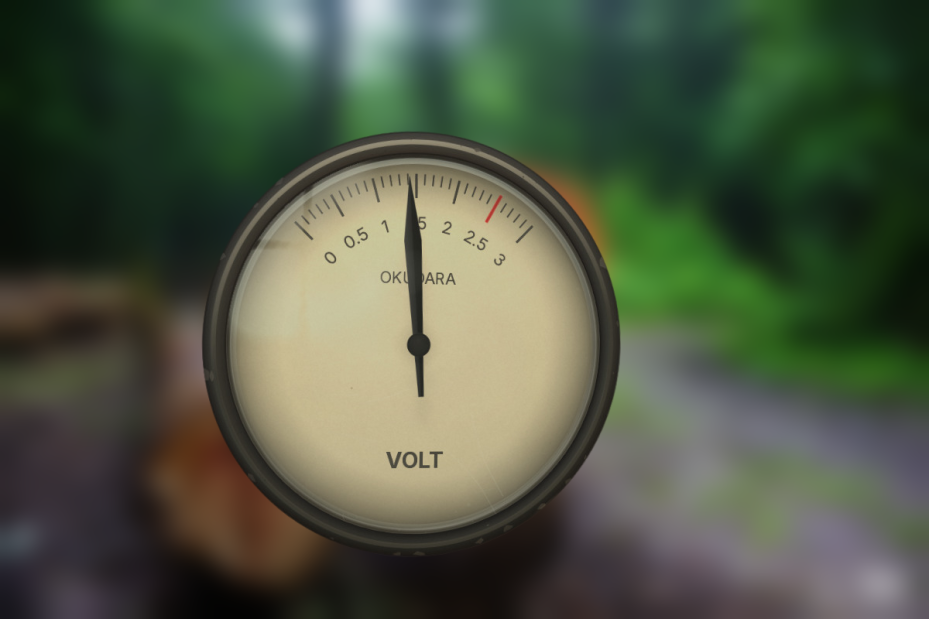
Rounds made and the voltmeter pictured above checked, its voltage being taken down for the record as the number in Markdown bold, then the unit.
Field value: **1.4** V
